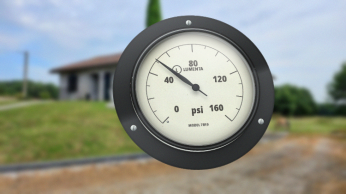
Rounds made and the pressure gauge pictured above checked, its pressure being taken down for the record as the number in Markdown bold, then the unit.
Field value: **50** psi
